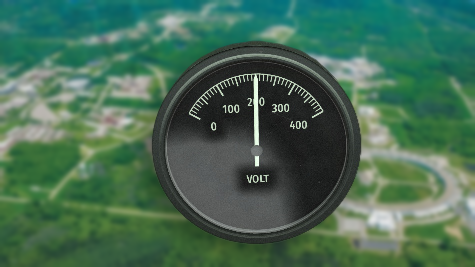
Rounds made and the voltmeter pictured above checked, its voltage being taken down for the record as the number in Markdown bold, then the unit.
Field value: **200** V
